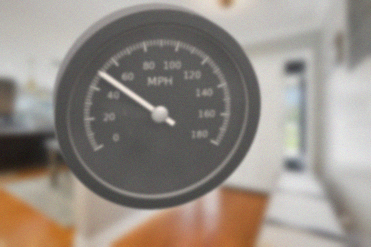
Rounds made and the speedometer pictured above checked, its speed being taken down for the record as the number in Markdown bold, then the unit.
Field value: **50** mph
